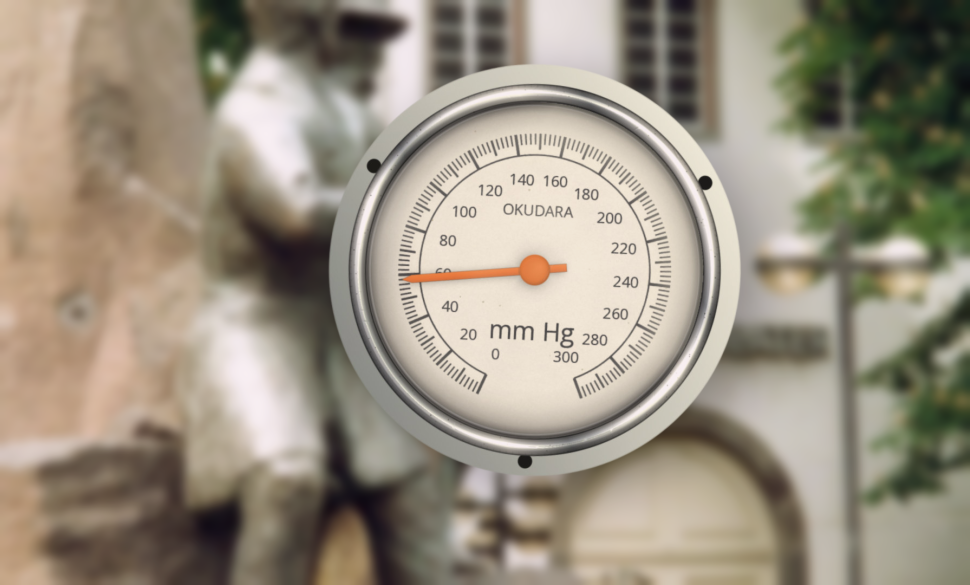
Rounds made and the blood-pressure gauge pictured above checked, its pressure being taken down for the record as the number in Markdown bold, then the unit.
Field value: **58** mmHg
